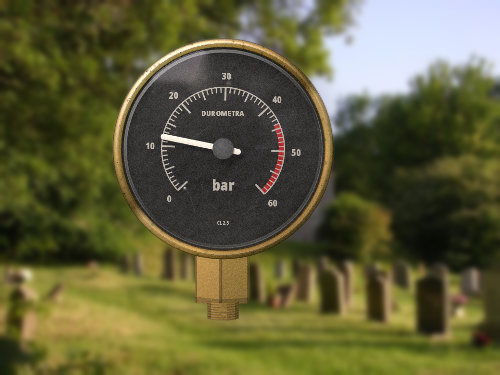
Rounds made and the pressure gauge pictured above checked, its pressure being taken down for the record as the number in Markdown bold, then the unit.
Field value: **12** bar
